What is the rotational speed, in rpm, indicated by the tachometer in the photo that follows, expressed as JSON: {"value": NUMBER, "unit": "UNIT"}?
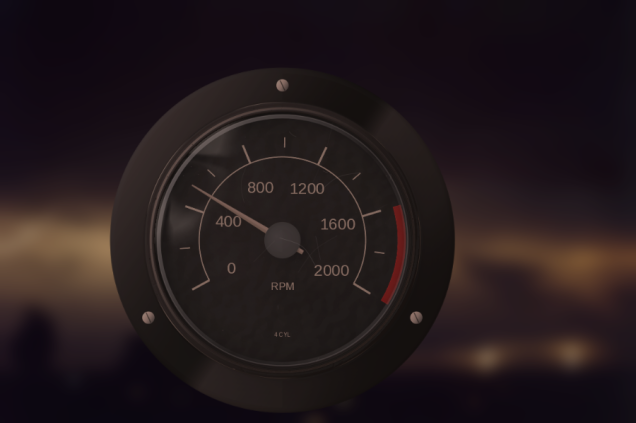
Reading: {"value": 500, "unit": "rpm"}
